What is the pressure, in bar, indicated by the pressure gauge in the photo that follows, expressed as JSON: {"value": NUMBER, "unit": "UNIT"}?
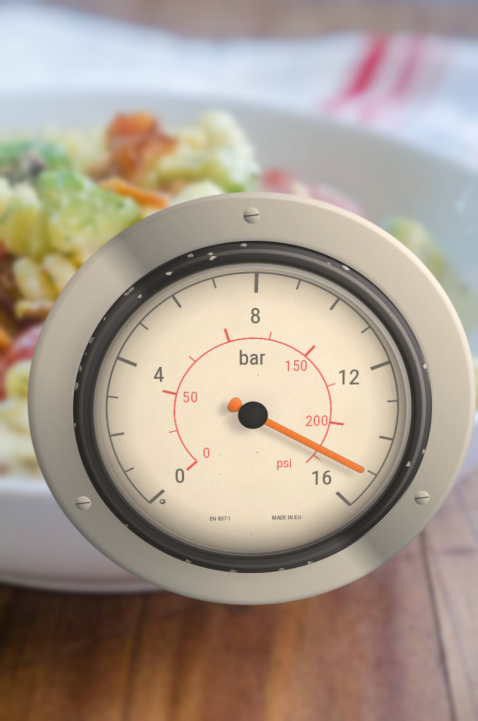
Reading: {"value": 15, "unit": "bar"}
